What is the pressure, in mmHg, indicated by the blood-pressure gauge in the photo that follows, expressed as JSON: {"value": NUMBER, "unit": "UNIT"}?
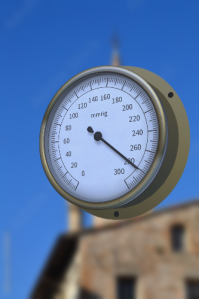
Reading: {"value": 280, "unit": "mmHg"}
